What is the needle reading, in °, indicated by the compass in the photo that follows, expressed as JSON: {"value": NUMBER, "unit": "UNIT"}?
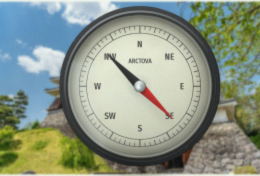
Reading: {"value": 135, "unit": "°"}
